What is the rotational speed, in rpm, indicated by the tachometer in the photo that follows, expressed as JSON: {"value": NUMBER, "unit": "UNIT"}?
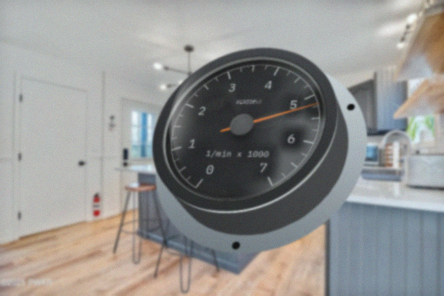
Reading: {"value": 5250, "unit": "rpm"}
